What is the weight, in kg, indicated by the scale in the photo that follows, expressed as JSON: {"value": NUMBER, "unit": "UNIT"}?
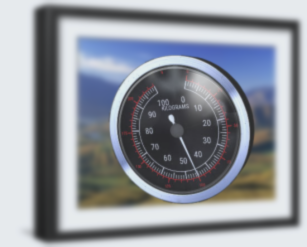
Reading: {"value": 45, "unit": "kg"}
